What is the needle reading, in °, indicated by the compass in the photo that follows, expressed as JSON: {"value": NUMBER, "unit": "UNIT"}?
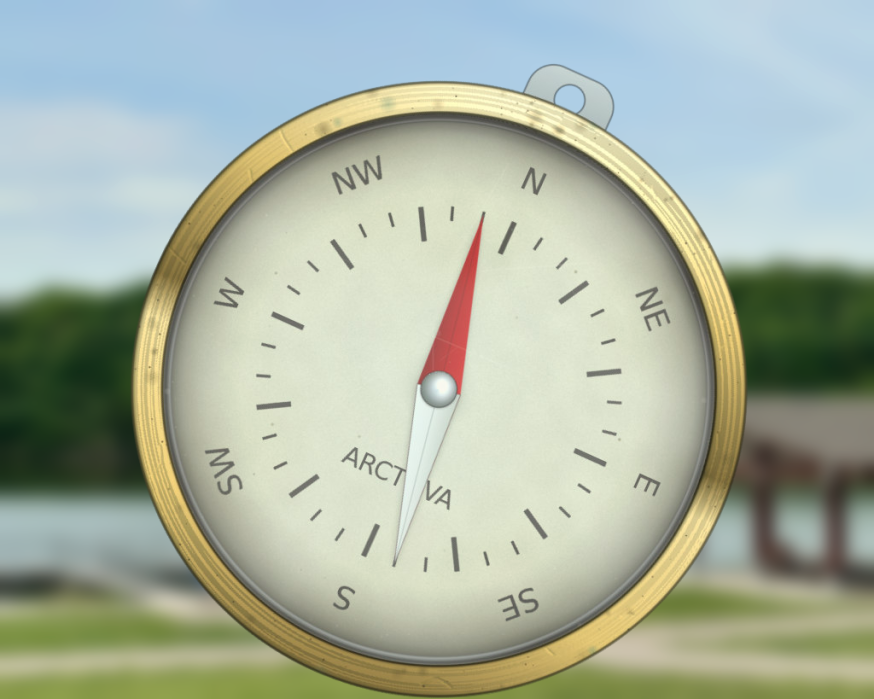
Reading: {"value": 350, "unit": "°"}
